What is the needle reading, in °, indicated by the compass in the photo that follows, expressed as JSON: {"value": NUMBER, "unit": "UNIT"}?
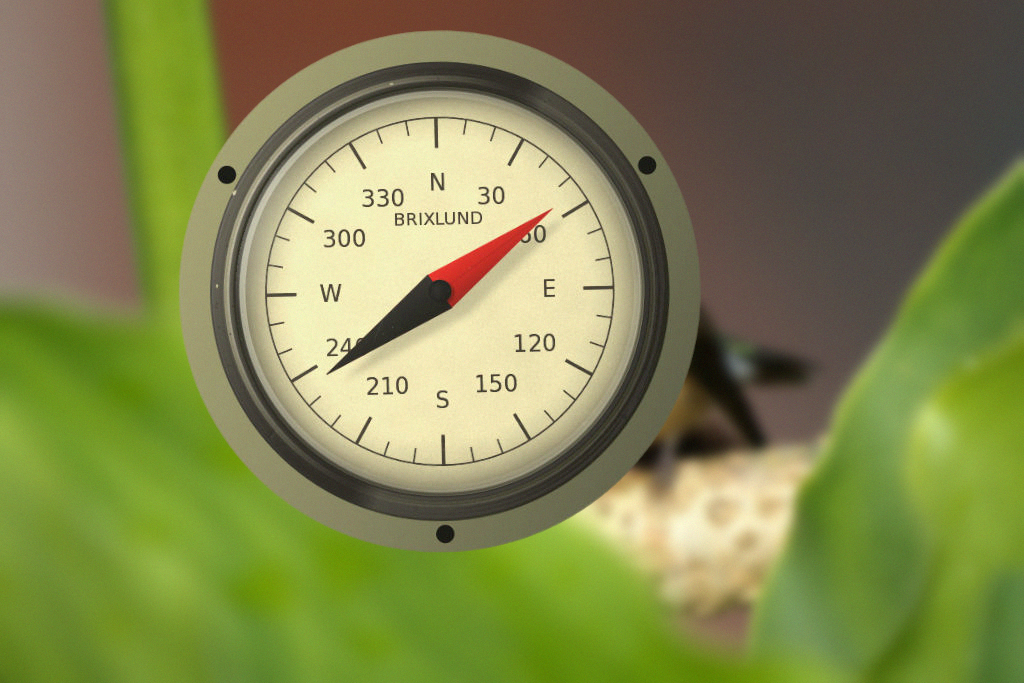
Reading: {"value": 55, "unit": "°"}
